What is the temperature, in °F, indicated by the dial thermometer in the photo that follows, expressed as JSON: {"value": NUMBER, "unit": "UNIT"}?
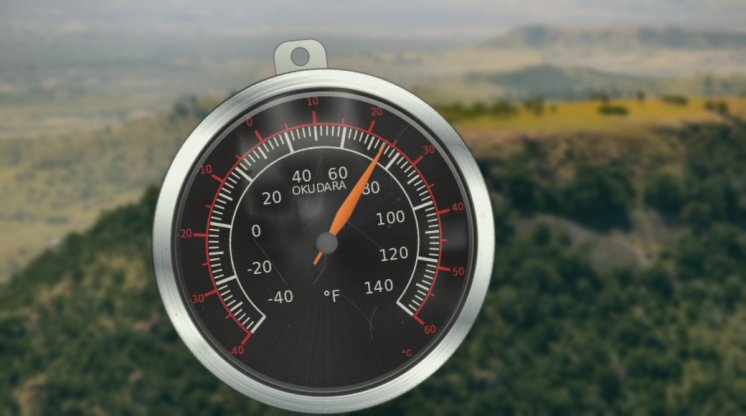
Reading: {"value": 74, "unit": "°F"}
